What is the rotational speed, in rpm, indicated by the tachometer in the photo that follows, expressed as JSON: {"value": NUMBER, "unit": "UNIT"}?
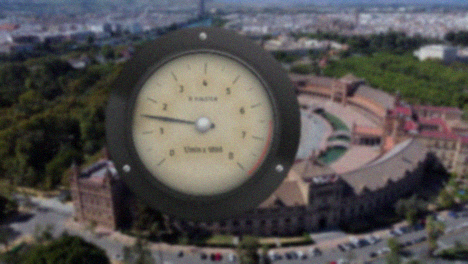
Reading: {"value": 1500, "unit": "rpm"}
